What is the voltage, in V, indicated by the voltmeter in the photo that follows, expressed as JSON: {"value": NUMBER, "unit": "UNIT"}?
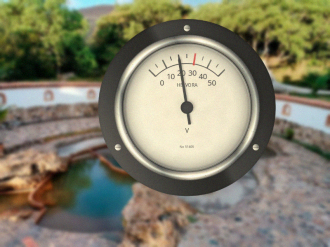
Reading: {"value": 20, "unit": "V"}
